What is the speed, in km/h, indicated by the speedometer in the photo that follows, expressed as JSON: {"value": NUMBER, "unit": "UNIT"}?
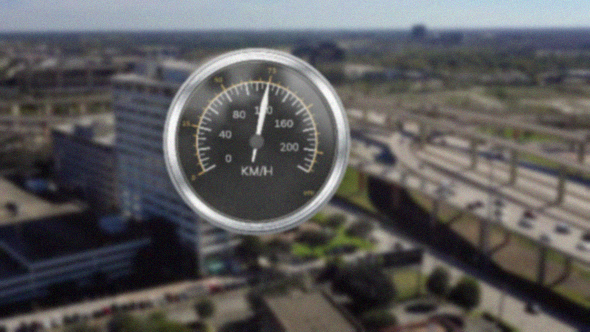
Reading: {"value": 120, "unit": "km/h"}
